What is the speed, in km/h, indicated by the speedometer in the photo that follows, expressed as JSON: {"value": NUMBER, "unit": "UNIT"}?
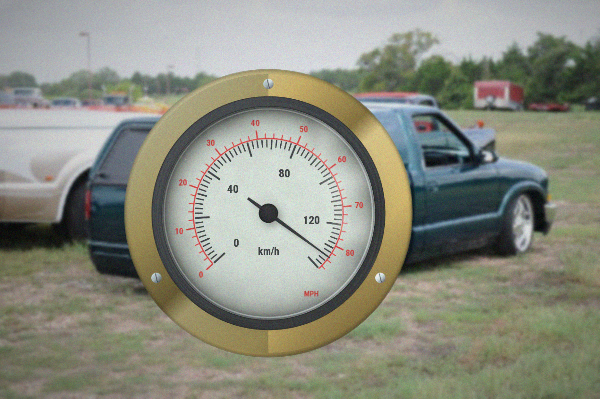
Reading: {"value": 134, "unit": "km/h"}
